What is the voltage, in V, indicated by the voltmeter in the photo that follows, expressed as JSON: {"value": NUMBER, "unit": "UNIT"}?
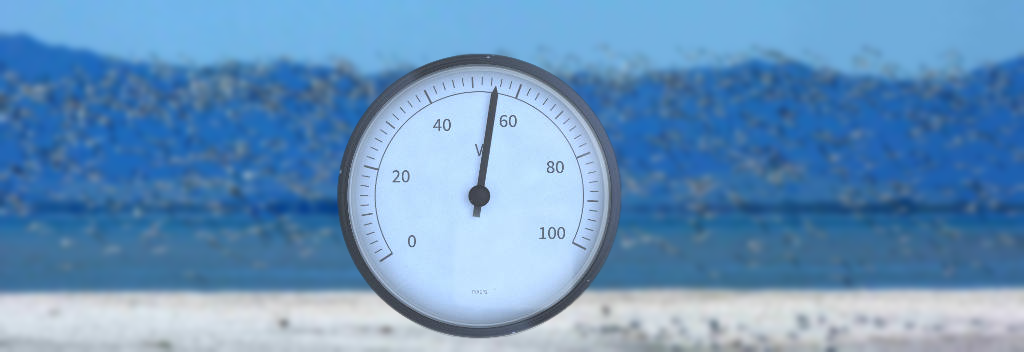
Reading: {"value": 55, "unit": "V"}
